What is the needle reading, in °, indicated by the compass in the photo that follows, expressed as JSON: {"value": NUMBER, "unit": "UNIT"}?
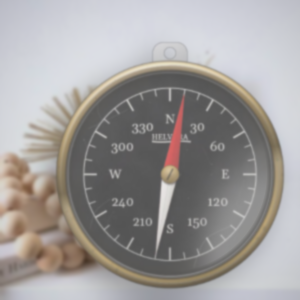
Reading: {"value": 10, "unit": "°"}
